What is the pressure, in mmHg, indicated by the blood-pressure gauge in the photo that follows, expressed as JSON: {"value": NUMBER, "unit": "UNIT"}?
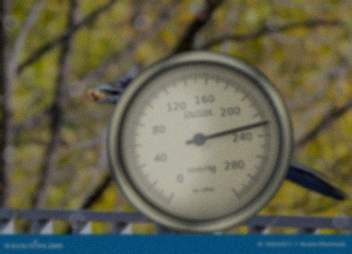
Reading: {"value": 230, "unit": "mmHg"}
